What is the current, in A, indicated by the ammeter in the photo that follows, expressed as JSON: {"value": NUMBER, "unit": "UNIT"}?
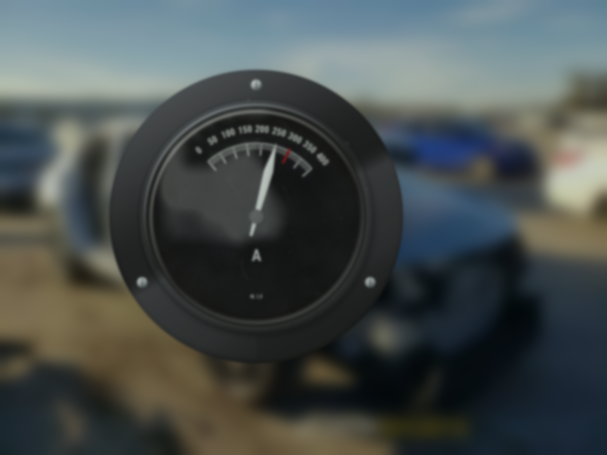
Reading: {"value": 250, "unit": "A"}
